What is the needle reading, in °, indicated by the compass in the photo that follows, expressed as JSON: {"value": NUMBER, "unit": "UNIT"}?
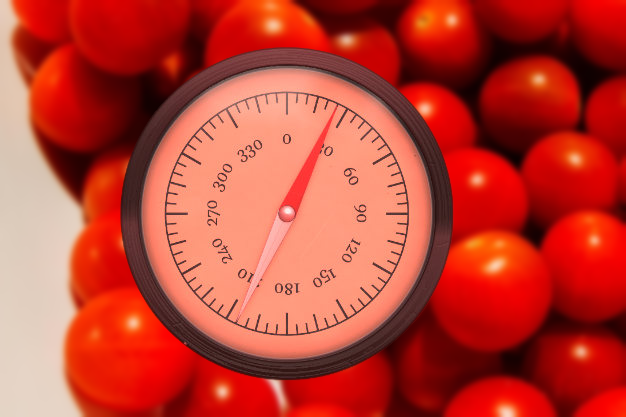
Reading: {"value": 25, "unit": "°"}
